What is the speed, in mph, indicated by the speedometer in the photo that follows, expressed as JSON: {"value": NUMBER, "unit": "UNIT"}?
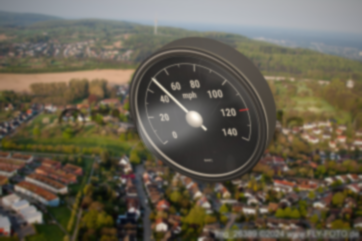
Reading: {"value": 50, "unit": "mph"}
